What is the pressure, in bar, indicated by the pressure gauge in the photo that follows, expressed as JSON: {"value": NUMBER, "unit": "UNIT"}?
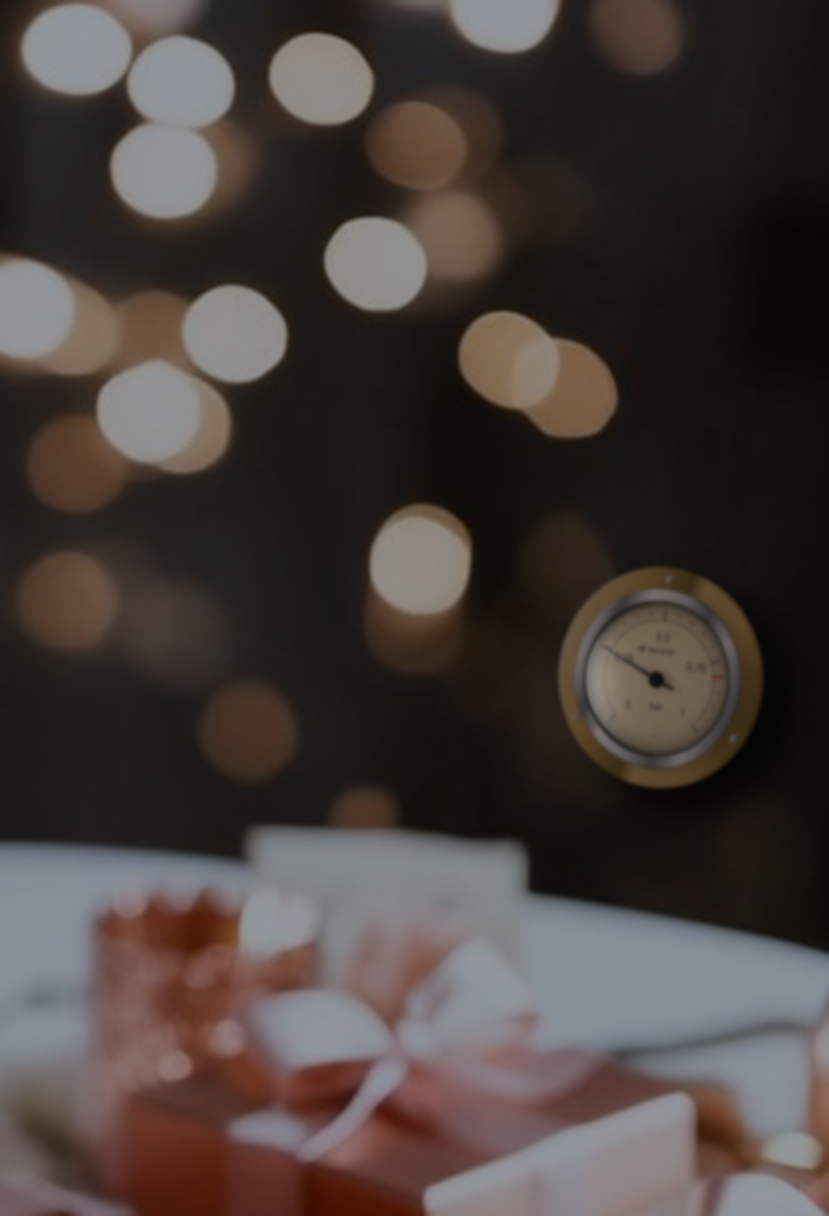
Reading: {"value": 0.25, "unit": "bar"}
